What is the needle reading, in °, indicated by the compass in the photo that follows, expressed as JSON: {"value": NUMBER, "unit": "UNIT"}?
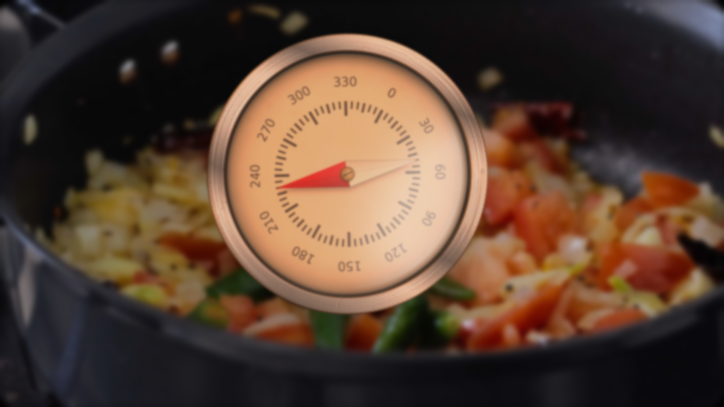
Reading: {"value": 230, "unit": "°"}
